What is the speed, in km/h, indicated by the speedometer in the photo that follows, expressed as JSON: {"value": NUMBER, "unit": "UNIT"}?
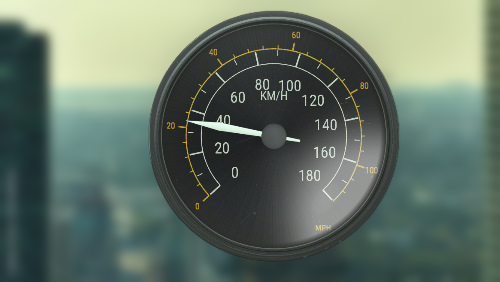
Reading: {"value": 35, "unit": "km/h"}
